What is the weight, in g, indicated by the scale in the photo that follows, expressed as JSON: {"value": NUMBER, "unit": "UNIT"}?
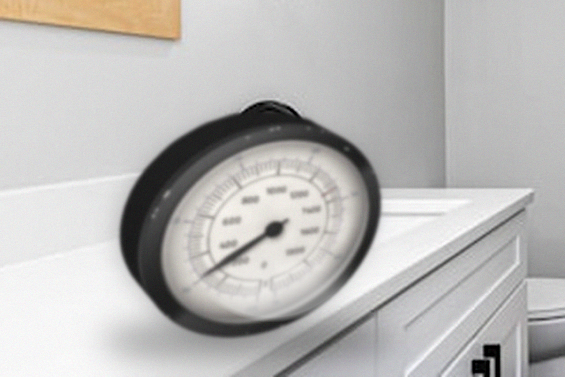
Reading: {"value": 300, "unit": "g"}
